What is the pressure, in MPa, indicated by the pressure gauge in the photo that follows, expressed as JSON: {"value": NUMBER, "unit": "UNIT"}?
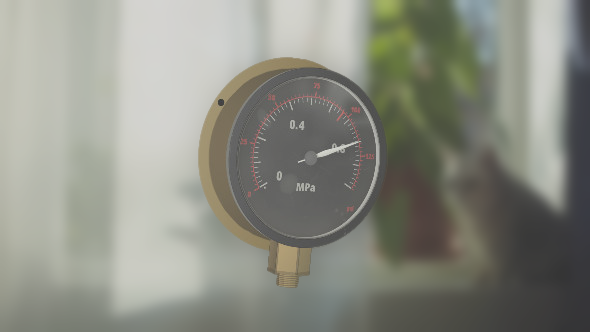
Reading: {"value": 0.8, "unit": "MPa"}
